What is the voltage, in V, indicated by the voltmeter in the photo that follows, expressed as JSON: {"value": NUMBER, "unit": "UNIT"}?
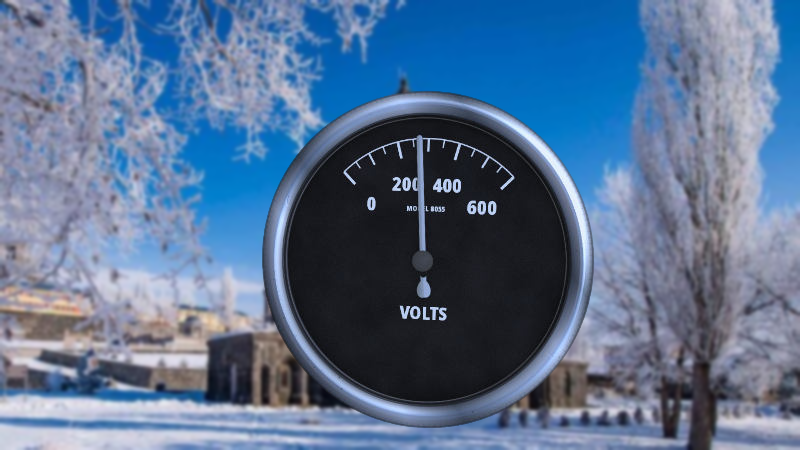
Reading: {"value": 275, "unit": "V"}
